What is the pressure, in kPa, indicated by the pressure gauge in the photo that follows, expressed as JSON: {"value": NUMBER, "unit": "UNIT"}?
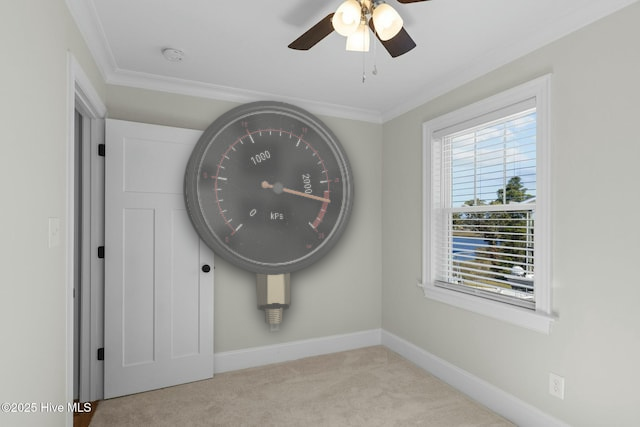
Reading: {"value": 2200, "unit": "kPa"}
